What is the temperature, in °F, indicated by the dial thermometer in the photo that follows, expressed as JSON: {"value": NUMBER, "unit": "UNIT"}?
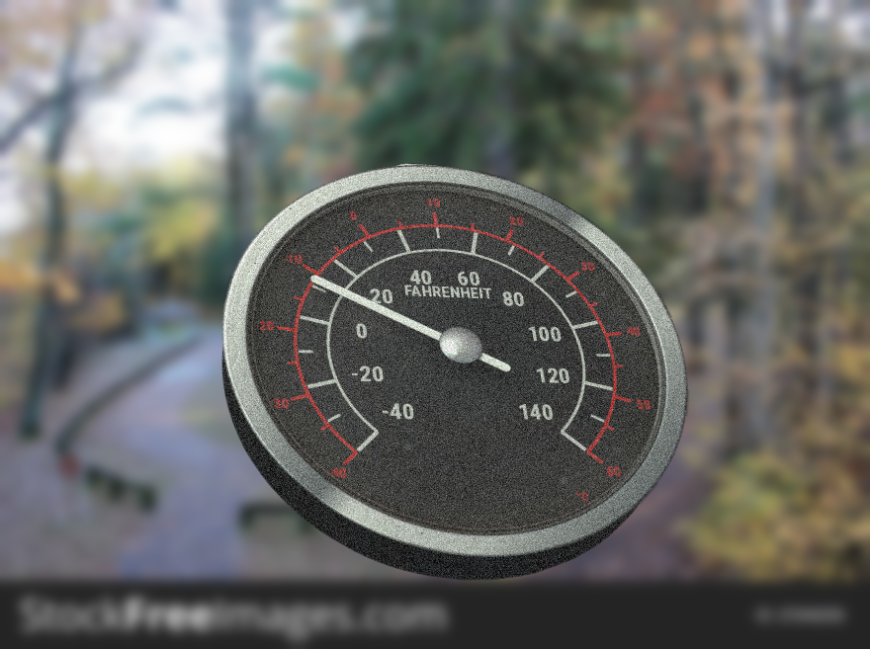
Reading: {"value": 10, "unit": "°F"}
